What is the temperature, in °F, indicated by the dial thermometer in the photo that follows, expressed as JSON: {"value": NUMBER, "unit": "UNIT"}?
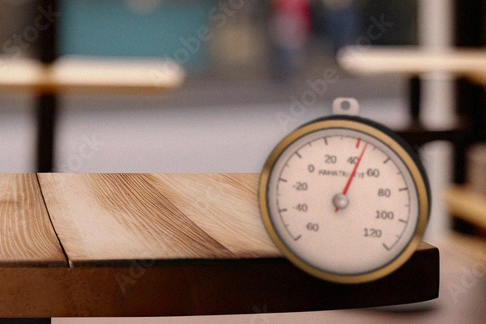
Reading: {"value": 45, "unit": "°F"}
